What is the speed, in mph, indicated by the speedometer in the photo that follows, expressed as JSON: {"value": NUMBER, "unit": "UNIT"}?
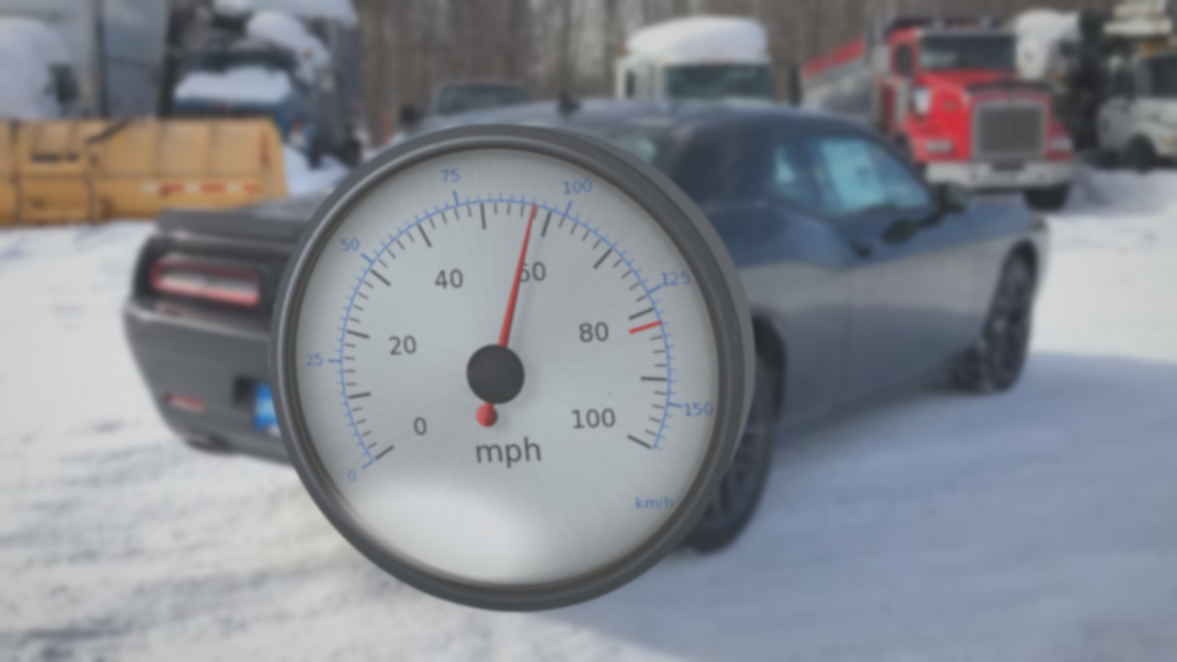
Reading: {"value": 58, "unit": "mph"}
